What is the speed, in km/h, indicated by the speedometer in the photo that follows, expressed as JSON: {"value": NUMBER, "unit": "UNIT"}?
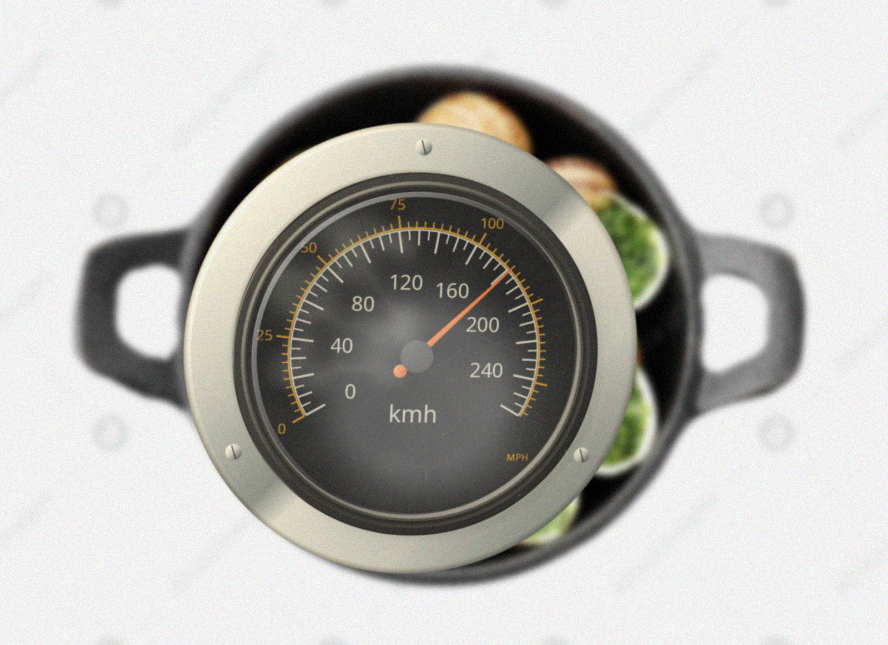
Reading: {"value": 180, "unit": "km/h"}
